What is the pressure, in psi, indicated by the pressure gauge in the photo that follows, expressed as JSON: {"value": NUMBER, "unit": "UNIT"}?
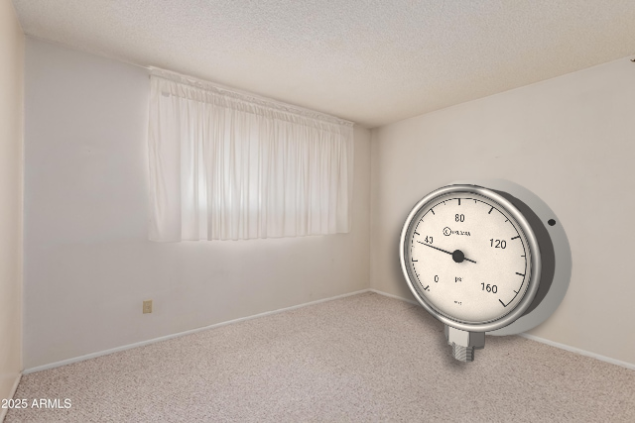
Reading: {"value": 35, "unit": "psi"}
